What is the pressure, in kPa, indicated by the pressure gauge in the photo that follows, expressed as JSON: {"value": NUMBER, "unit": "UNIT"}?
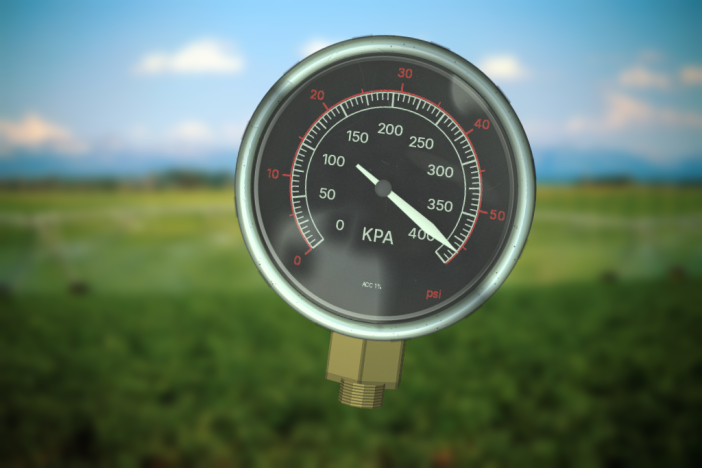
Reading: {"value": 385, "unit": "kPa"}
